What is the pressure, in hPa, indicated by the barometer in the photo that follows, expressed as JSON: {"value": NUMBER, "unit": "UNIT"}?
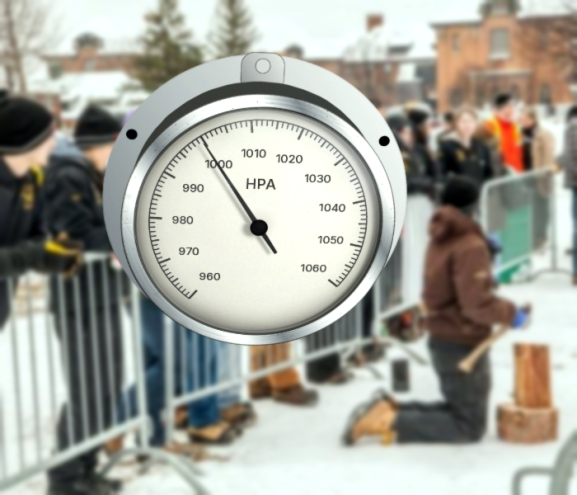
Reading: {"value": 1000, "unit": "hPa"}
